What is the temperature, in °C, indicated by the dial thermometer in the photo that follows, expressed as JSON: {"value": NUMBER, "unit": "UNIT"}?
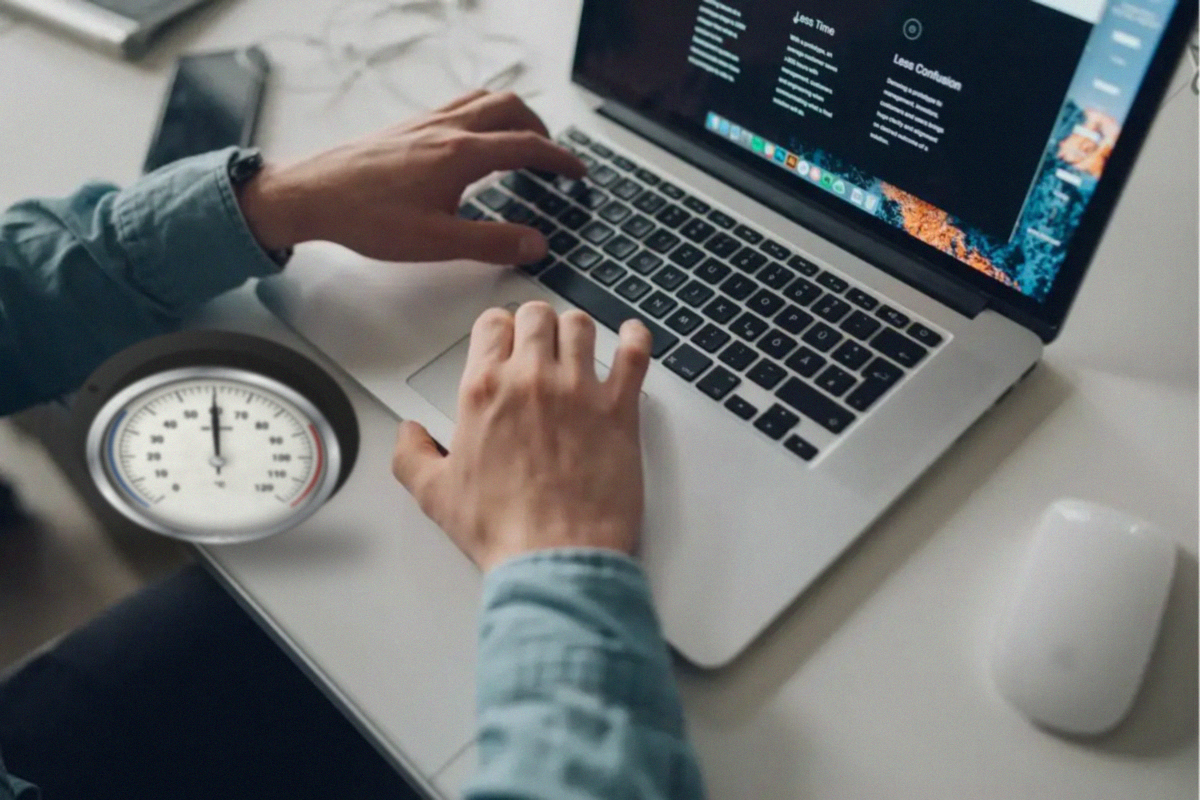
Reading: {"value": 60, "unit": "°C"}
